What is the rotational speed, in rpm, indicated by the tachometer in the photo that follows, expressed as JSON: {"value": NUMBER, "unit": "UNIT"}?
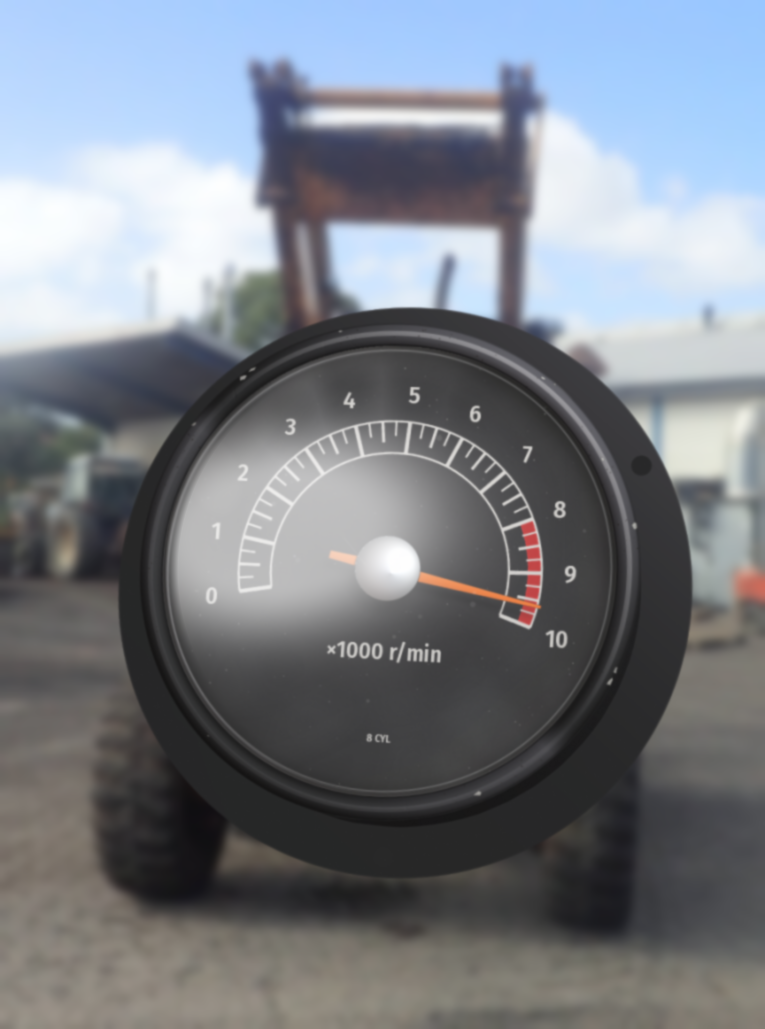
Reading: {"value": 9625, "unit": "rpm"}
